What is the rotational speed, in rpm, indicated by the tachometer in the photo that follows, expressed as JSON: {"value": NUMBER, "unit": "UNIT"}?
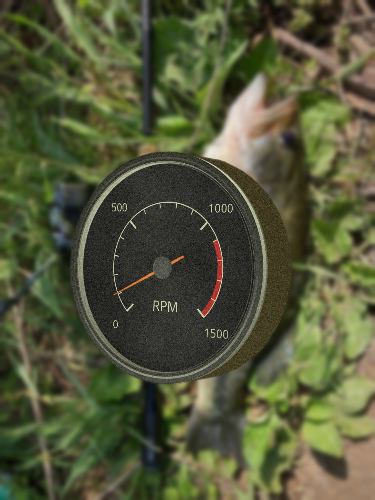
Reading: {"value": 100, "unit": "rpm"}
